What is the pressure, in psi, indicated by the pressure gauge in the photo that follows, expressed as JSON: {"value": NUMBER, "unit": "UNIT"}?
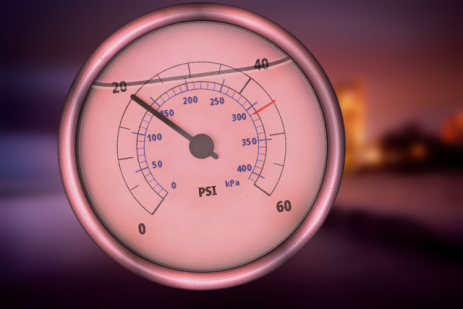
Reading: {"value": 20, "unit": "psi"}
